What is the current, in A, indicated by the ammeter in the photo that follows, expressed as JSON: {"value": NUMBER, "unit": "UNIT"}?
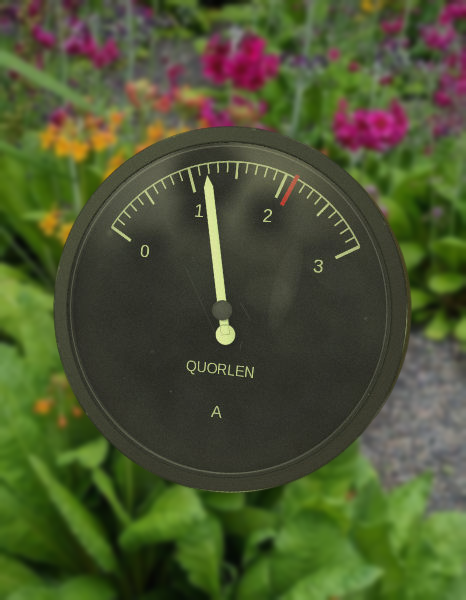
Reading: {"value": 1.2, "unit": "A"}
